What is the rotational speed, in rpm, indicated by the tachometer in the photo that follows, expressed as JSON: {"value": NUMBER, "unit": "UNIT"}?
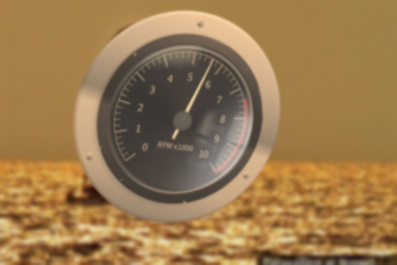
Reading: {"value": 5600, "unit": "rpm"}
